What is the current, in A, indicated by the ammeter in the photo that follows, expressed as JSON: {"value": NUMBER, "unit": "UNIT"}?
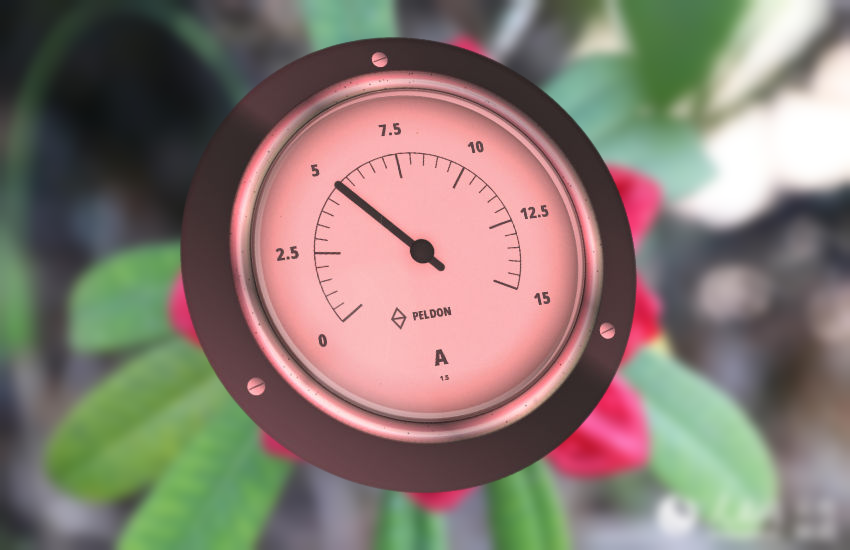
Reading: {"value": 5, "unit": "A"}
